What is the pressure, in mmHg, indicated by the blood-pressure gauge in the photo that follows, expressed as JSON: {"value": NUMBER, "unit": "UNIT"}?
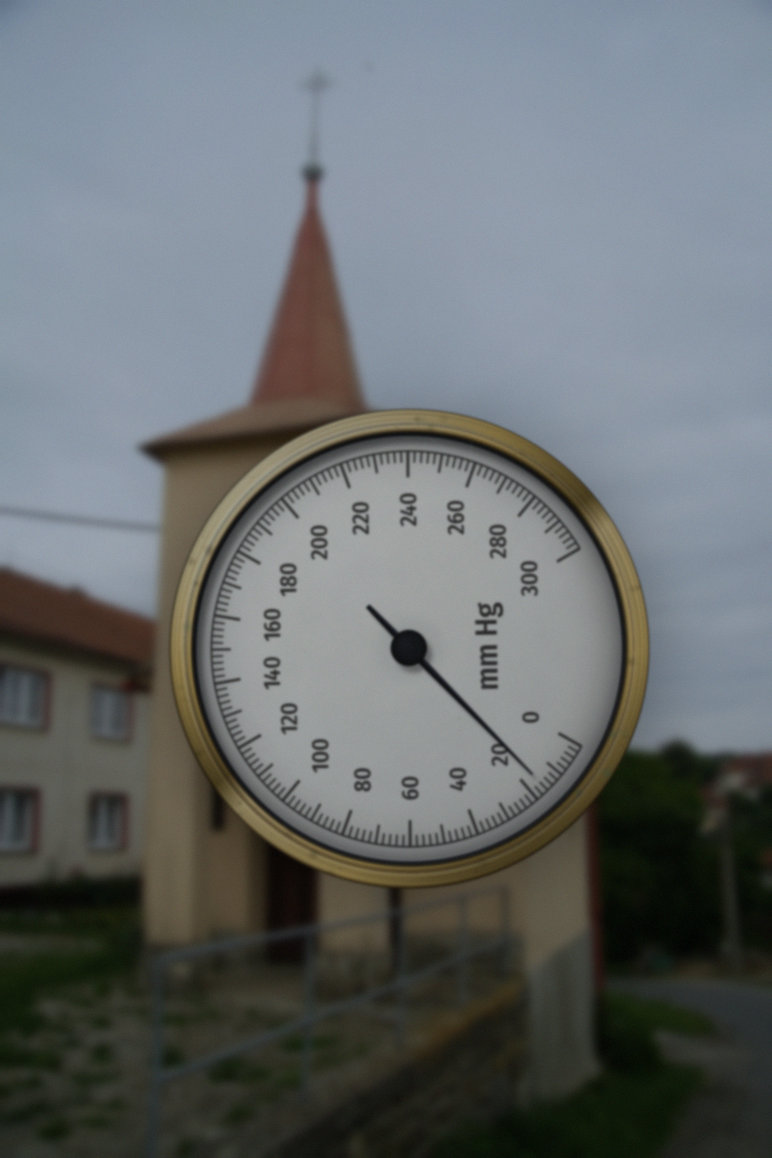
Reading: {"value": 16, "unit": "mmHg"}
